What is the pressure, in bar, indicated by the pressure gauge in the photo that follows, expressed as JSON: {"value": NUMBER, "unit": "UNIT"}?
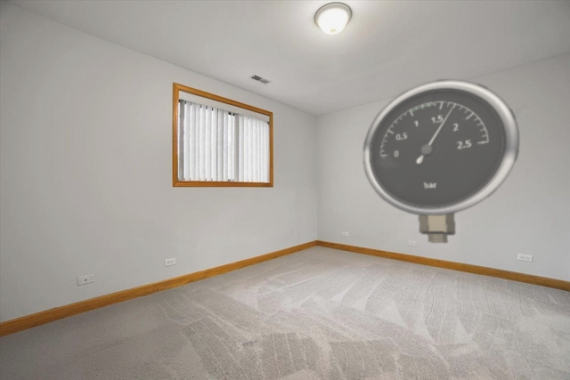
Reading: {"value": 1.7, "unit": "bar"}
